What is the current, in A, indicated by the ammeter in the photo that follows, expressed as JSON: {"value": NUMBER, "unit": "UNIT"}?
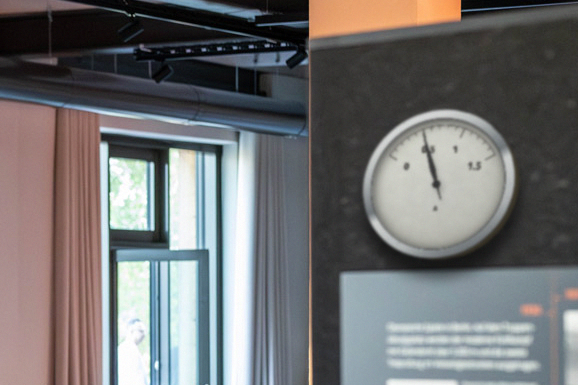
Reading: {"value": 0.5, "unit": "A"}
